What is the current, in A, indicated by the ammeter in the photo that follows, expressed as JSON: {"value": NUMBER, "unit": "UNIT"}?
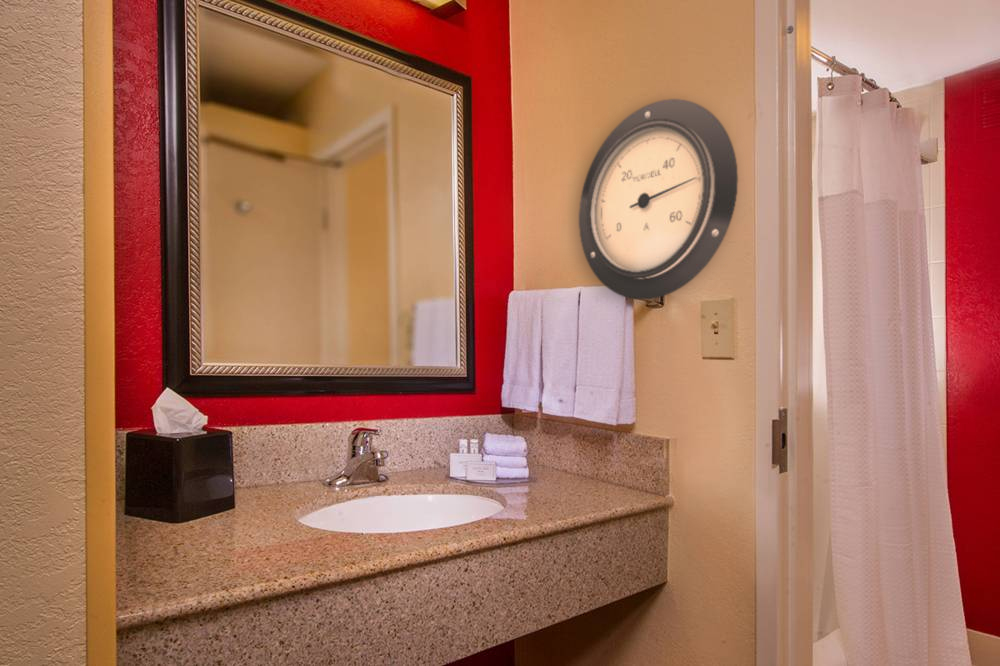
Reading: {"value": 50, "unit": "A"}
